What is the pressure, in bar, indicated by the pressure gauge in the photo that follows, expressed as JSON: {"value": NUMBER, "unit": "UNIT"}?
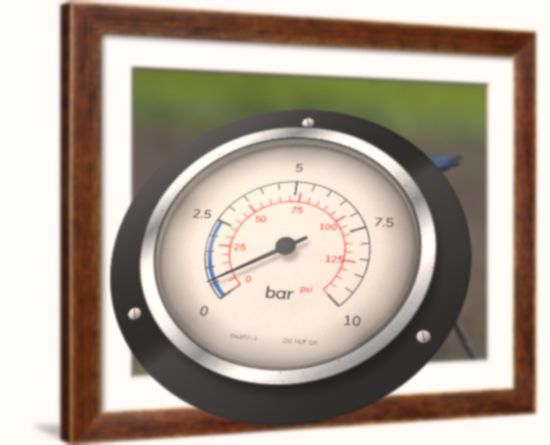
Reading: {"value": 0.5, "unit": "bar"}
